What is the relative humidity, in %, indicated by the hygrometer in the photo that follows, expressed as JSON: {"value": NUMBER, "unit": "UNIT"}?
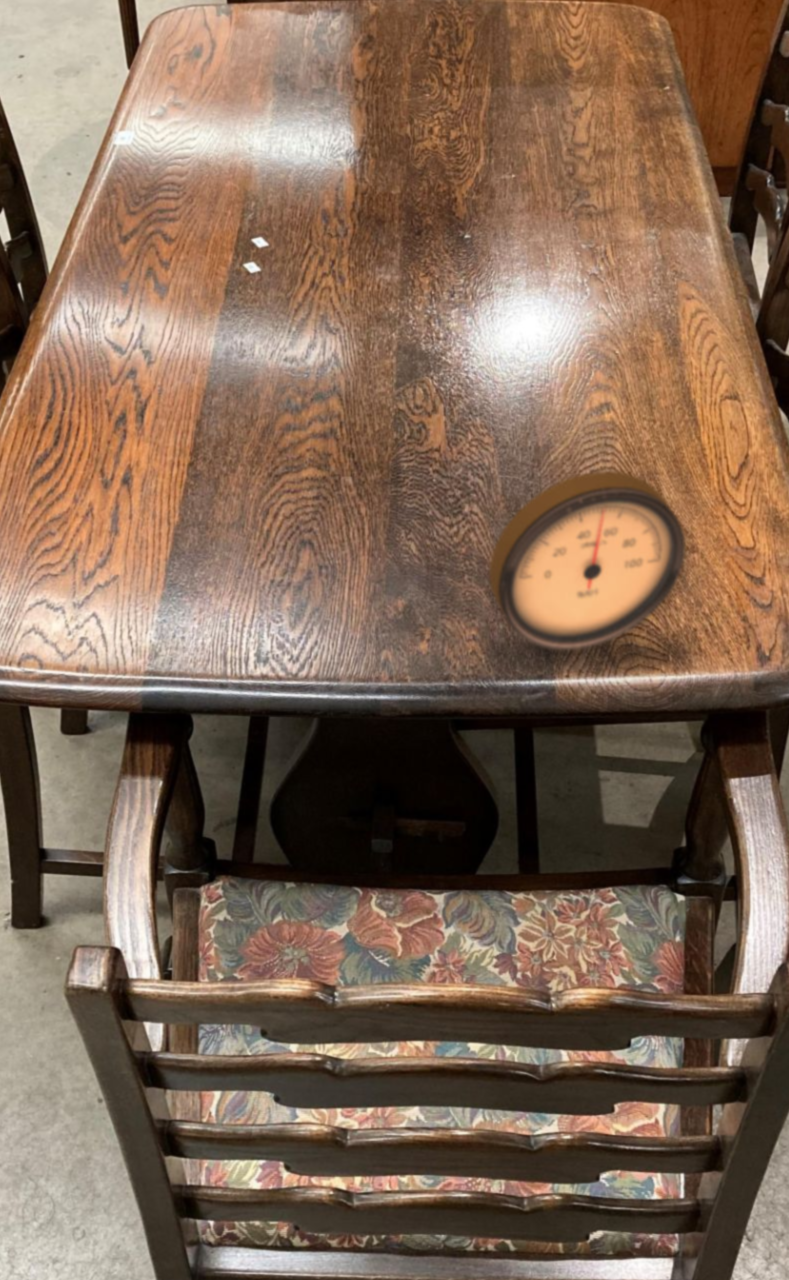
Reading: {"value": 50, "unit": "%"}
